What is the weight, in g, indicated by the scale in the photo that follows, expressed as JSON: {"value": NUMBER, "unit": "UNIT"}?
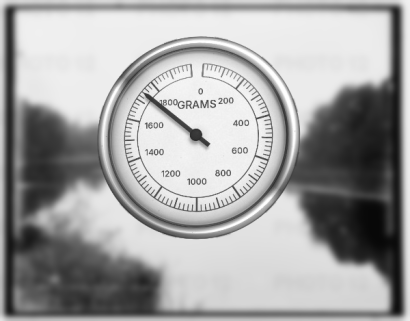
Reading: {"value": 1740, "unit": "g"}
